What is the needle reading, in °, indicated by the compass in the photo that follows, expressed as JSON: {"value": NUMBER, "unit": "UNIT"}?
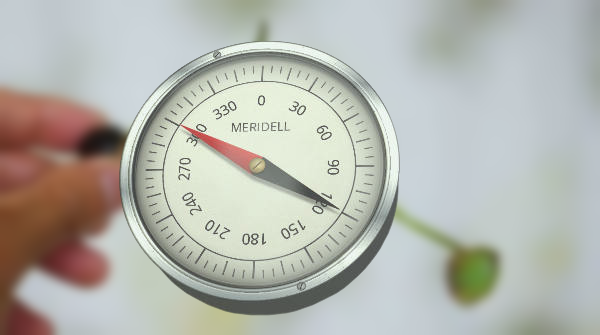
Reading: {"value": 300, "unit": "°"}
